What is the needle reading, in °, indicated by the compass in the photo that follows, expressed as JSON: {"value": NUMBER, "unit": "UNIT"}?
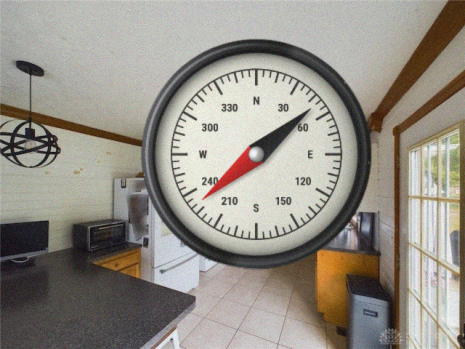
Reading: {"value": 230, "unit": "°"}
